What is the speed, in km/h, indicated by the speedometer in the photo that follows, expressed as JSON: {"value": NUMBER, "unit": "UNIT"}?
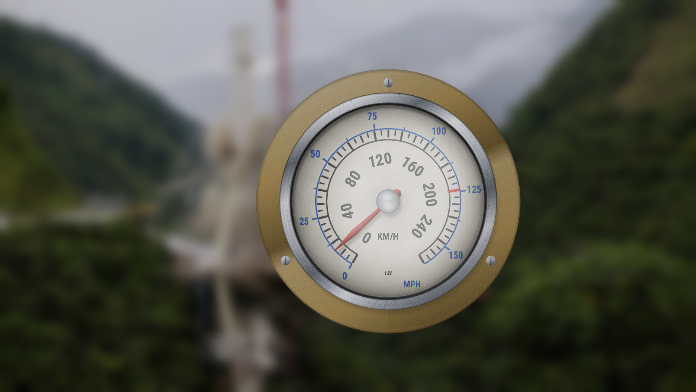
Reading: {"value": 15, "unit": "km/h"}
